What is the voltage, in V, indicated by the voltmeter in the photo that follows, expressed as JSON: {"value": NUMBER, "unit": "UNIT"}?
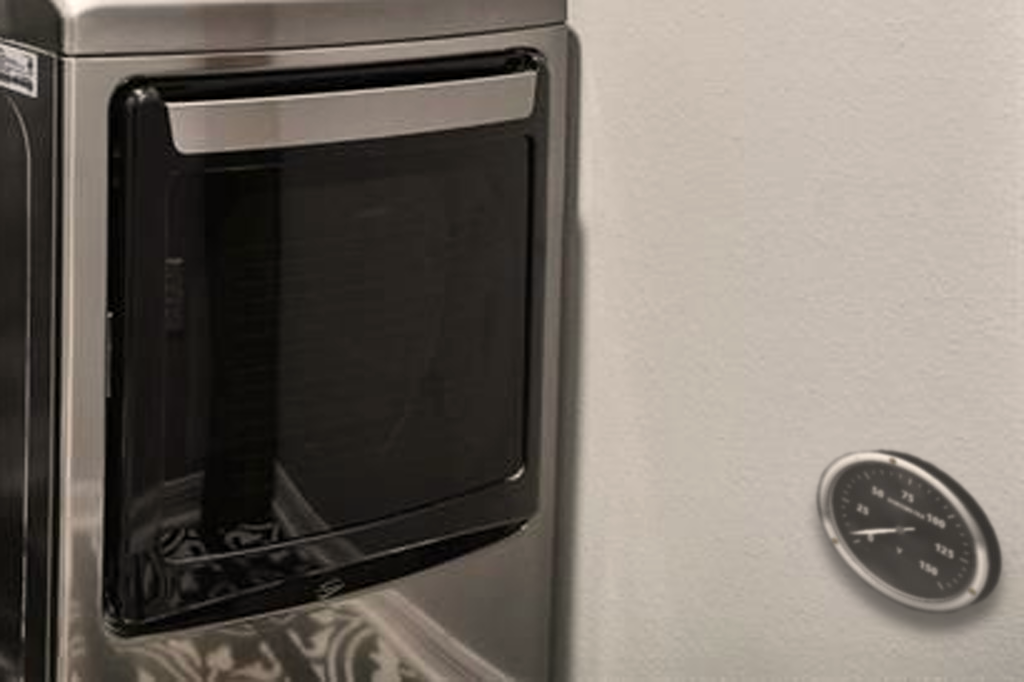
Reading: {"value": 5, "unit": "V"}
